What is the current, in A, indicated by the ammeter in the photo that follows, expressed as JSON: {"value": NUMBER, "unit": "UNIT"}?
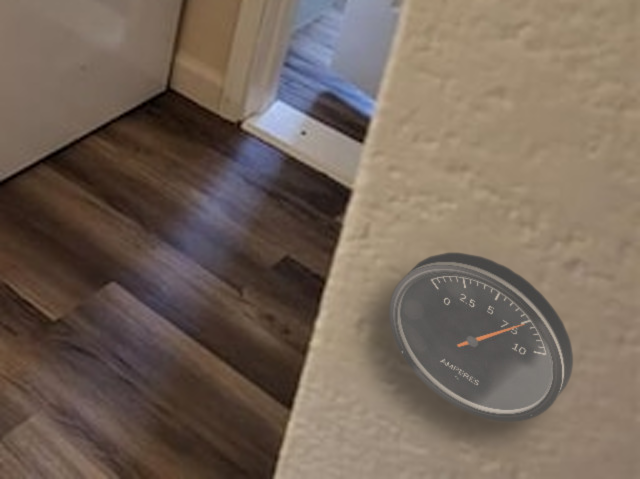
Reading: {"value": 7.5, "unit": "A"}
